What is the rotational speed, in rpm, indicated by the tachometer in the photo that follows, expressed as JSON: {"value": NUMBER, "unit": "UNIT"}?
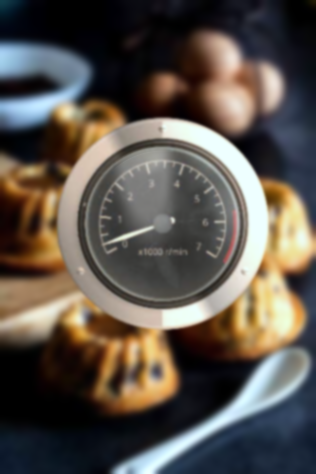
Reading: {"value": 250, "unit": "rpm"}
